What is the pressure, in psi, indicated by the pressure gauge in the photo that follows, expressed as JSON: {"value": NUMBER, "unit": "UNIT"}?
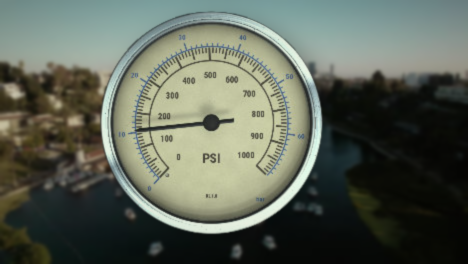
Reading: {"value": 150, "unit": "psi"}
